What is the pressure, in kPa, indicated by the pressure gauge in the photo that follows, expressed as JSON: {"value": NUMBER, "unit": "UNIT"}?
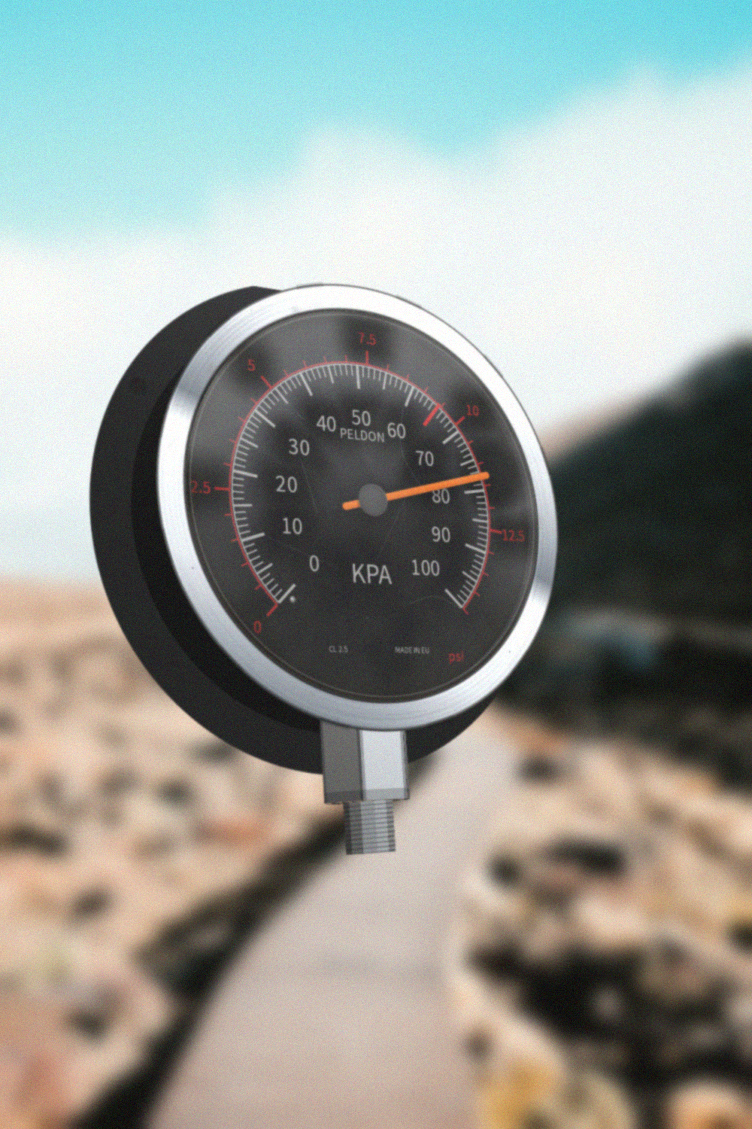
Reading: {"value": 78, "unit": "kPa"}
